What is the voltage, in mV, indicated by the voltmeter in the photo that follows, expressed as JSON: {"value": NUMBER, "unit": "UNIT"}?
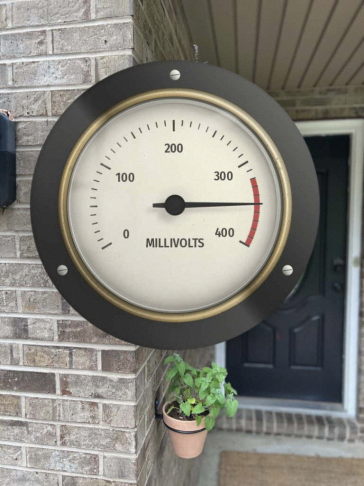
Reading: {"value": 350, "unit": "mV"}
